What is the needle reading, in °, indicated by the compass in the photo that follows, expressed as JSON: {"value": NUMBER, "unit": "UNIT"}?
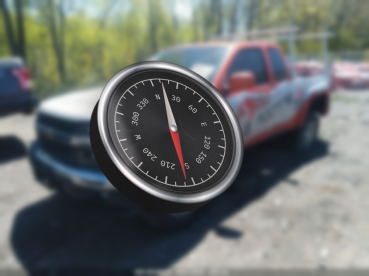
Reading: {"value": 190, "unit": "°"}
